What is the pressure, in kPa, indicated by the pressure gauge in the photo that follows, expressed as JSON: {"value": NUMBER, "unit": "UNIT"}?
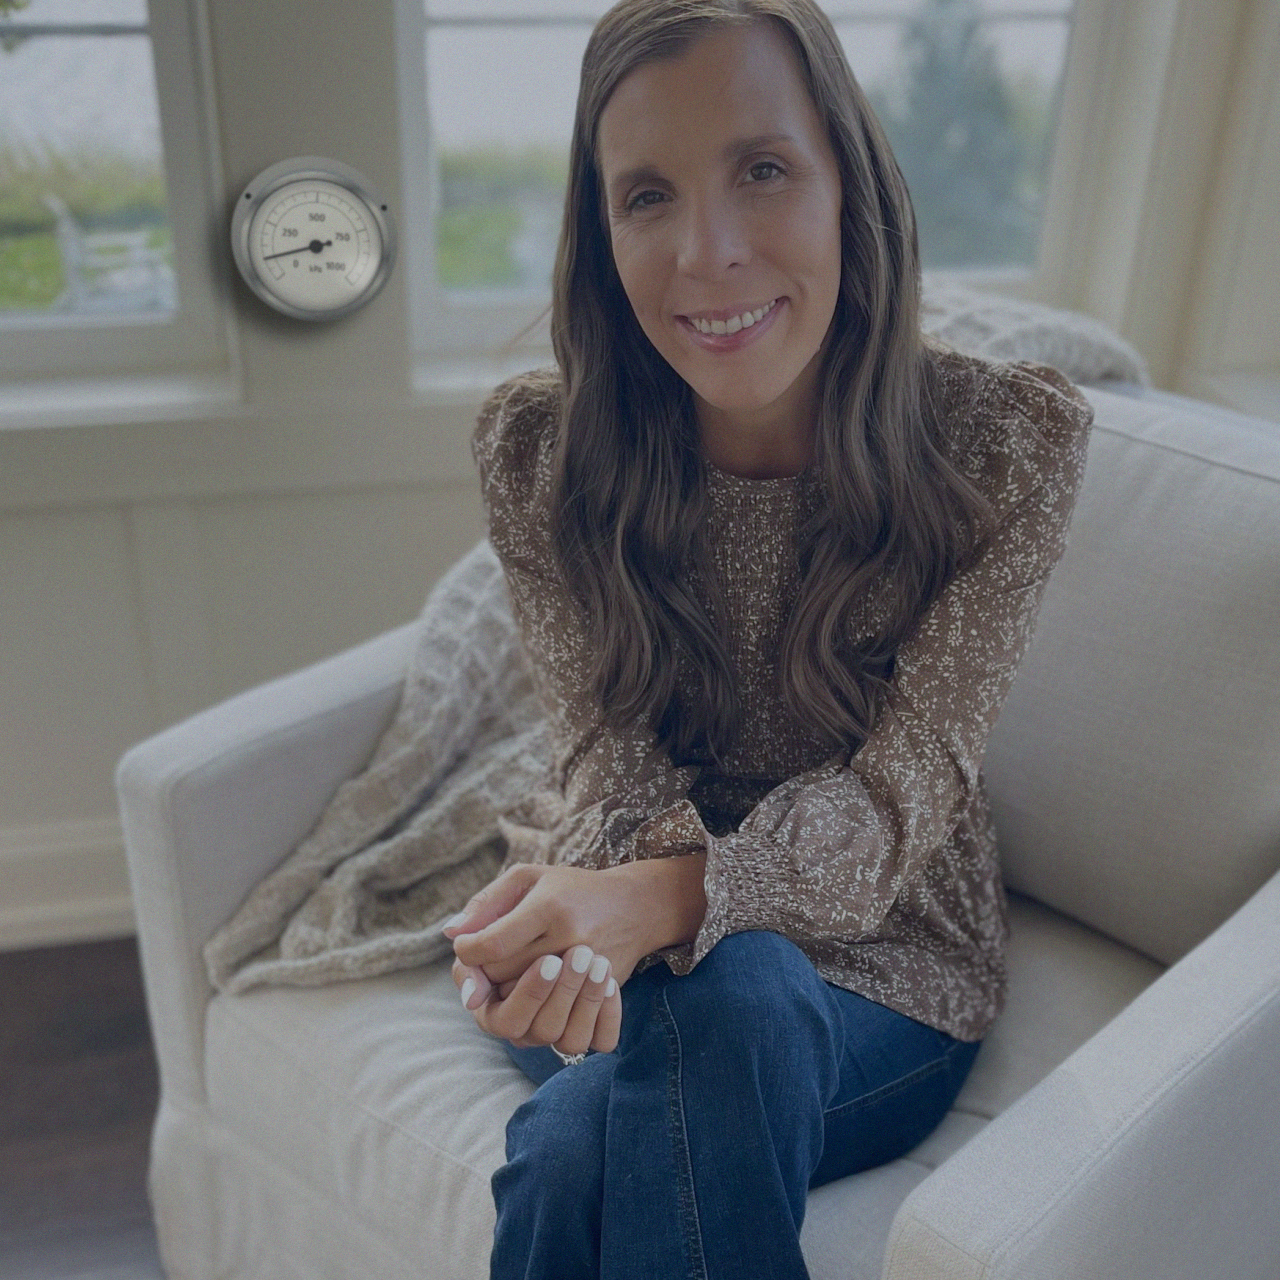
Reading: {"value": 100, "unit": "kPa"}
